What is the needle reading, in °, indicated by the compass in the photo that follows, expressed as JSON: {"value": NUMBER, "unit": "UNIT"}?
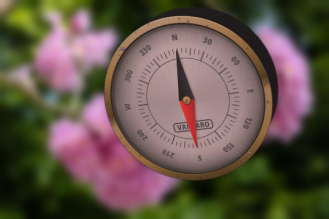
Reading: {"value": 180, "unit": "°"}
